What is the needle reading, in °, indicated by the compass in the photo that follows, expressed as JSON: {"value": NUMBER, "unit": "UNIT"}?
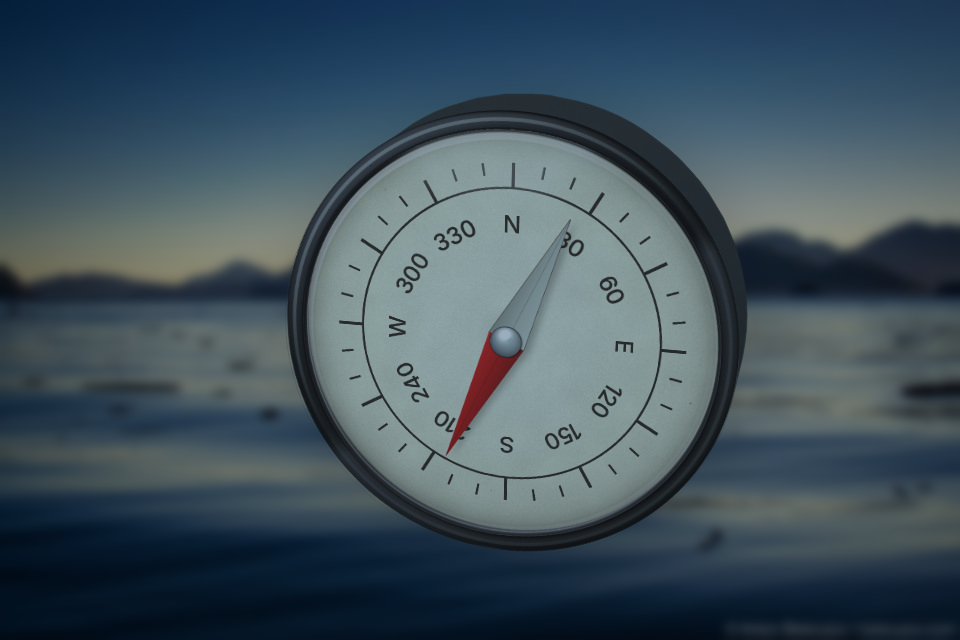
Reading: {"value": 205, "unit": "°"}
